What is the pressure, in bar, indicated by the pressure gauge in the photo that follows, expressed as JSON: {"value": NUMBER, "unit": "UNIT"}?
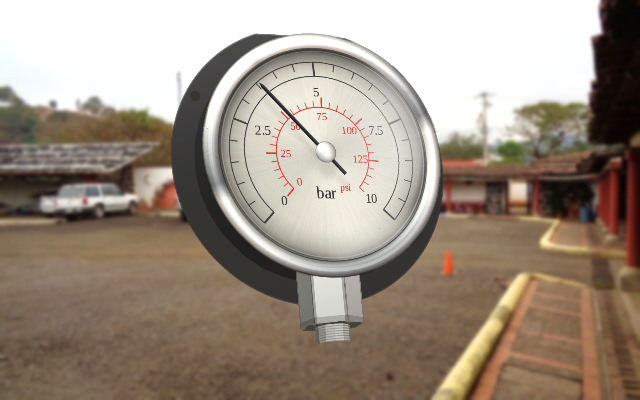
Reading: {"value": 3.5, "unit": "bar"}
